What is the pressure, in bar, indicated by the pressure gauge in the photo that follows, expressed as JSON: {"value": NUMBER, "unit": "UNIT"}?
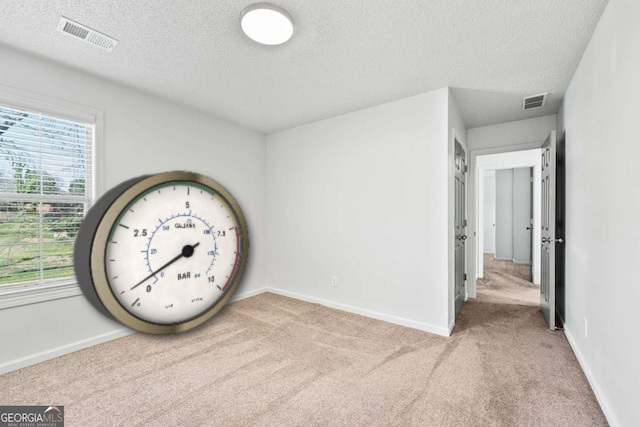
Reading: {"value": 0.5, "unit": "bar"}
